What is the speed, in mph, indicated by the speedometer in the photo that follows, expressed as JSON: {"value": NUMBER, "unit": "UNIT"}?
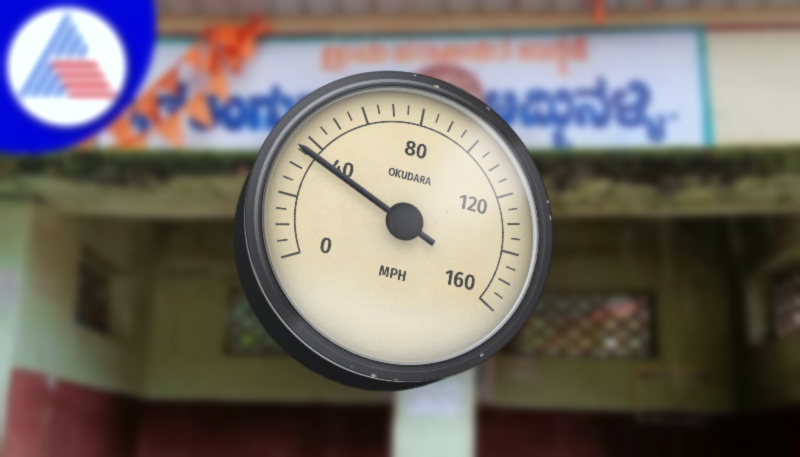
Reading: {"value": 35, "unit": "mph"}
